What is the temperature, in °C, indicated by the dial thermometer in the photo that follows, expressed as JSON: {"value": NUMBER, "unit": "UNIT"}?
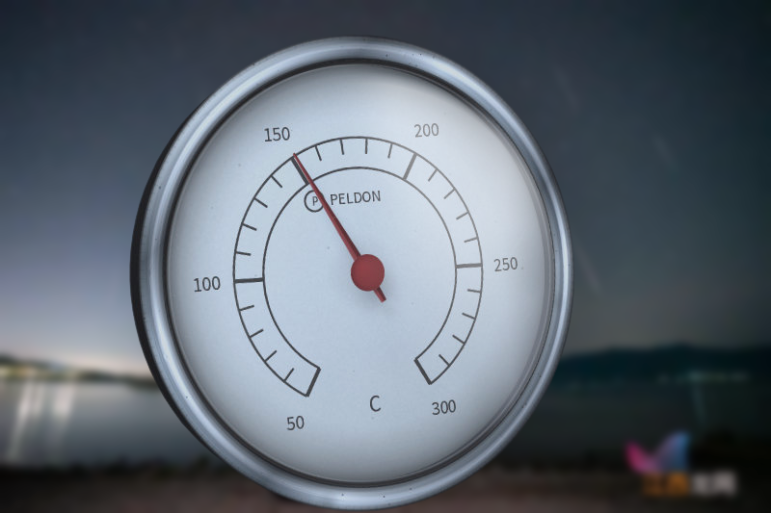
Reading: {"value": 150, "unit": "°C"}
